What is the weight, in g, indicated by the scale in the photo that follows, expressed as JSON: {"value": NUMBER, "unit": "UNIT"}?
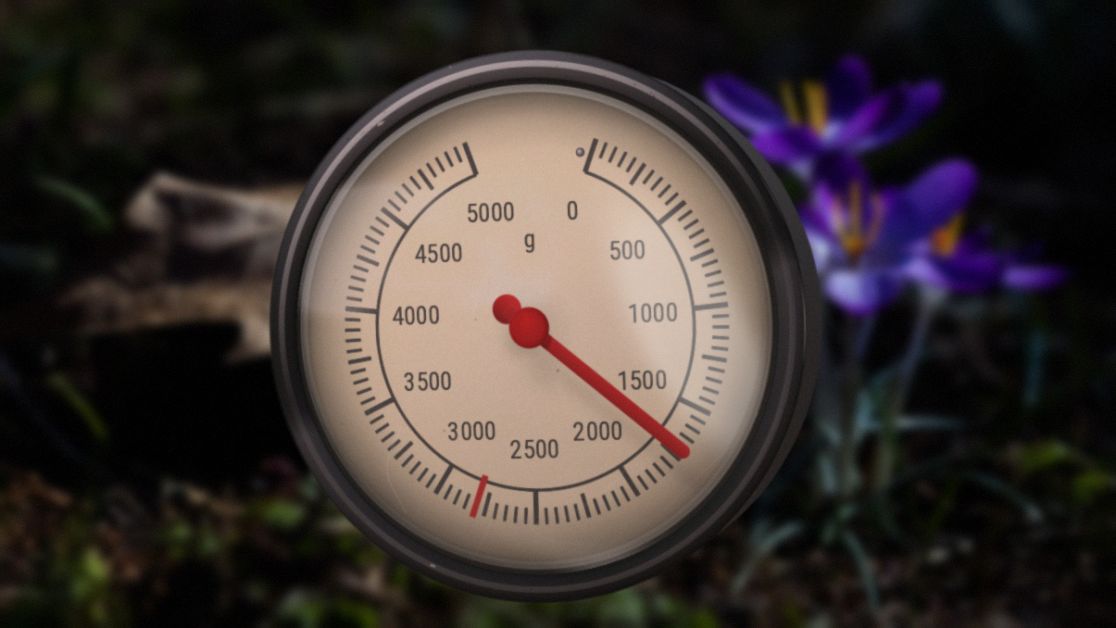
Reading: {"value": 1700, "unit": "g"}
